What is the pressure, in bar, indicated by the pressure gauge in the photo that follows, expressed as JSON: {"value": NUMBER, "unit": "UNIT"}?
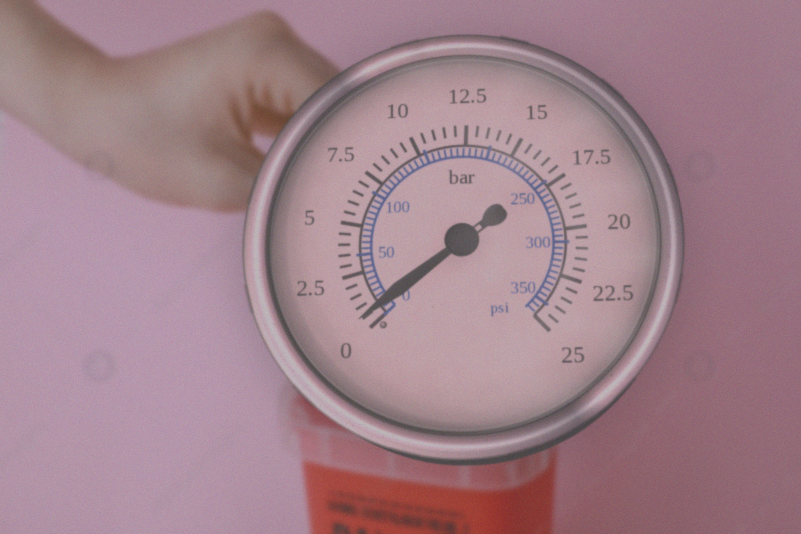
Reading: {"value": 0.5, "unit": "bar"}
